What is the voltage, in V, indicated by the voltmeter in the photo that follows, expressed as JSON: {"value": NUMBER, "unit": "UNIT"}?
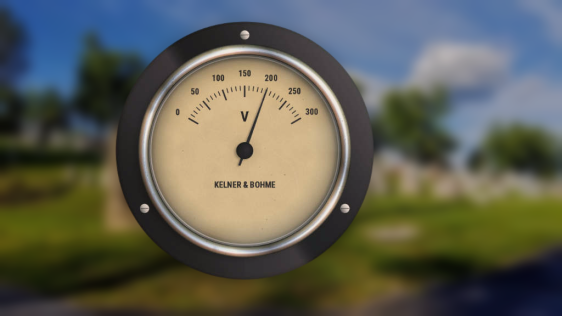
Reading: {"value": 200, "unit": "V"}
